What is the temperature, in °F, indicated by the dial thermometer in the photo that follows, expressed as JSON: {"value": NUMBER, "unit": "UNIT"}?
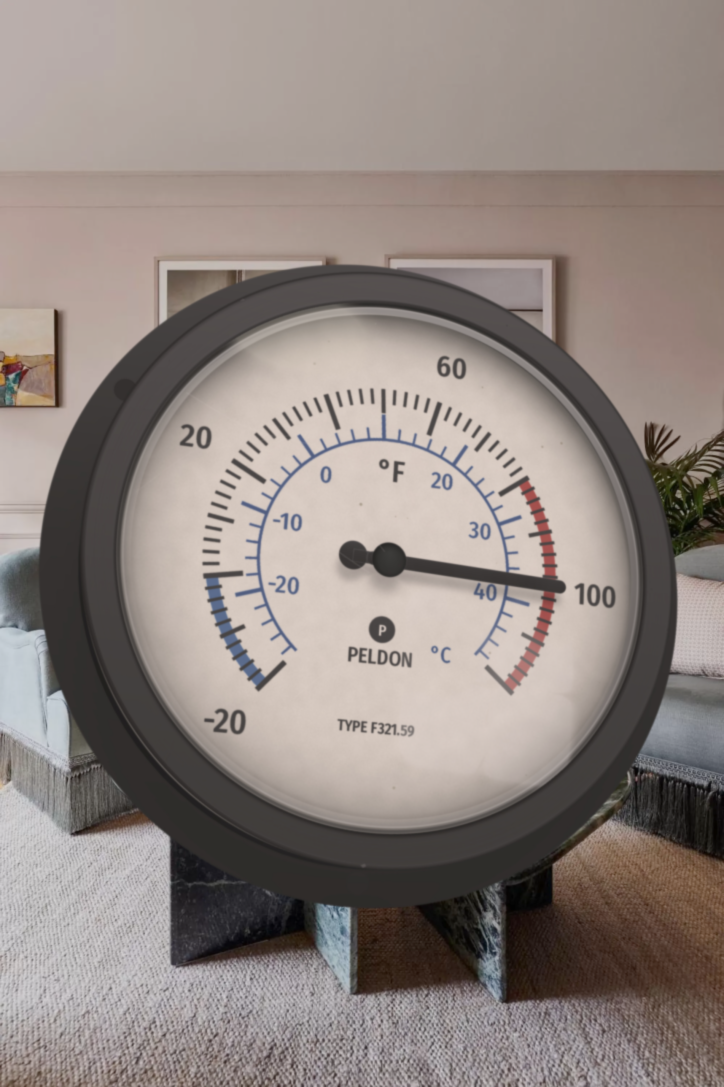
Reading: {"value": 100, "unit": "°F"}
